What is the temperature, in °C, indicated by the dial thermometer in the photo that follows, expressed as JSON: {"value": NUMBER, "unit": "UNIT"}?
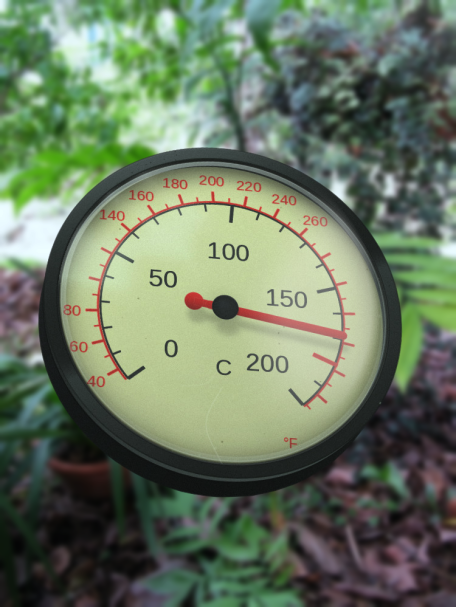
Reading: {"value": 170, "unit": "°C"}
